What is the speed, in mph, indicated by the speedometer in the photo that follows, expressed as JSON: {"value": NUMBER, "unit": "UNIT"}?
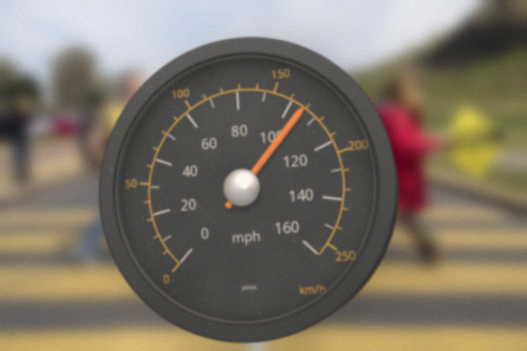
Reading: {"value": 105, "unit": "mph"}
